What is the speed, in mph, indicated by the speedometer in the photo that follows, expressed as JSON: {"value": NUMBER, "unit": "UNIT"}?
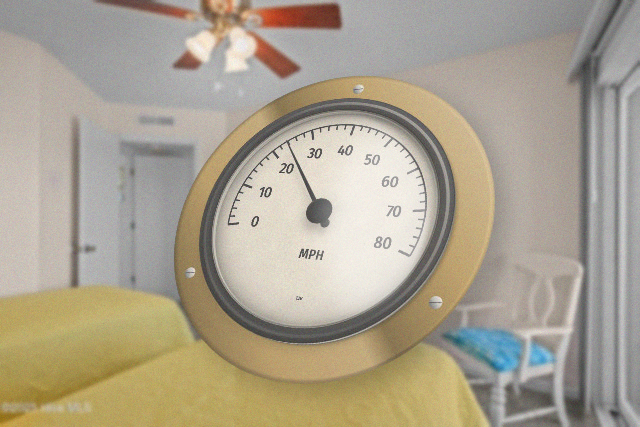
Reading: {"value": 24, "unit": "mph"}
